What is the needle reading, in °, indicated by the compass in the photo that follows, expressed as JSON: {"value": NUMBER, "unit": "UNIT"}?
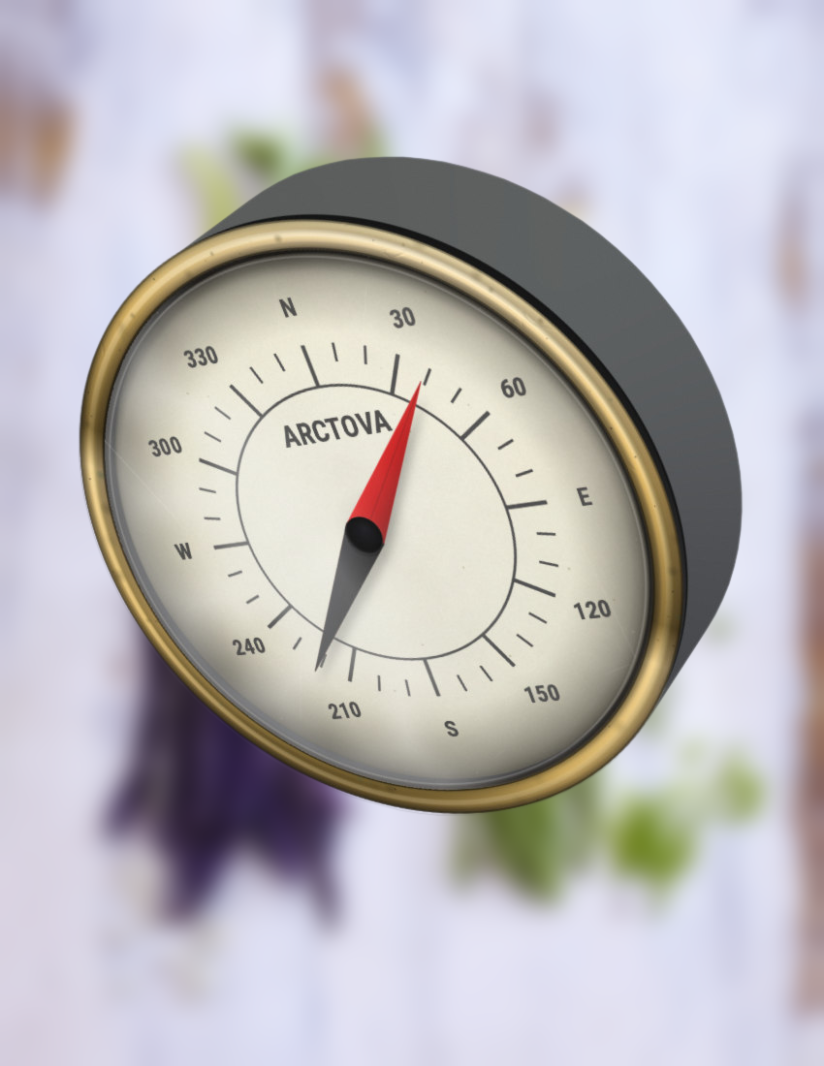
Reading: {"value": 40, "unit": "°"}
